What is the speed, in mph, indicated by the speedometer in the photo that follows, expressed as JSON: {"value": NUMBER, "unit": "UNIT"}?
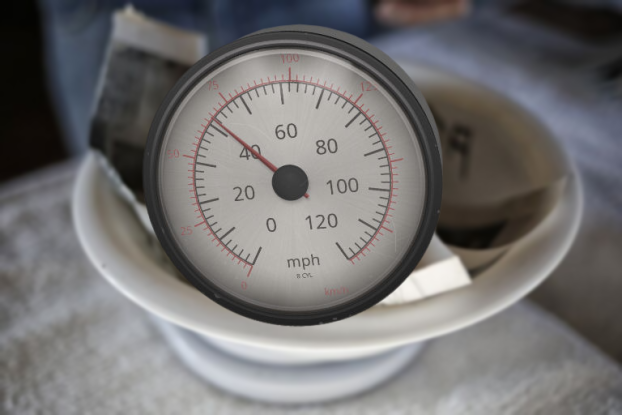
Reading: {"value": 42, "unit": "mph"}
